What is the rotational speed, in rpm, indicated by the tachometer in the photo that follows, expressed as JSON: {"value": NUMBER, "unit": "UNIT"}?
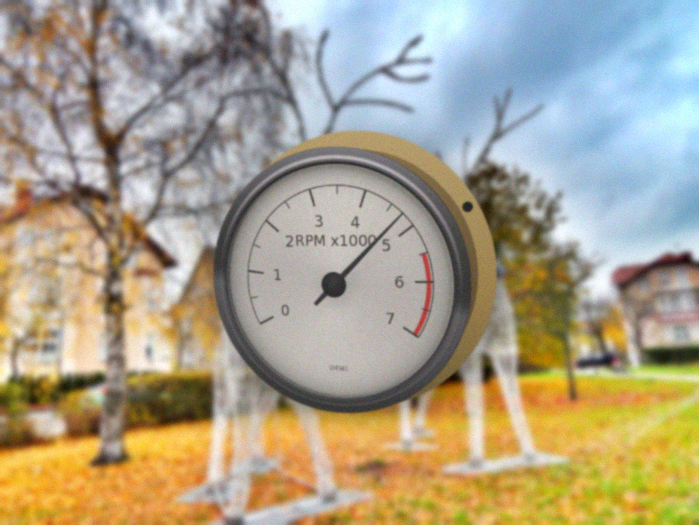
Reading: {"value": 4750, "unit": "rpm"}
